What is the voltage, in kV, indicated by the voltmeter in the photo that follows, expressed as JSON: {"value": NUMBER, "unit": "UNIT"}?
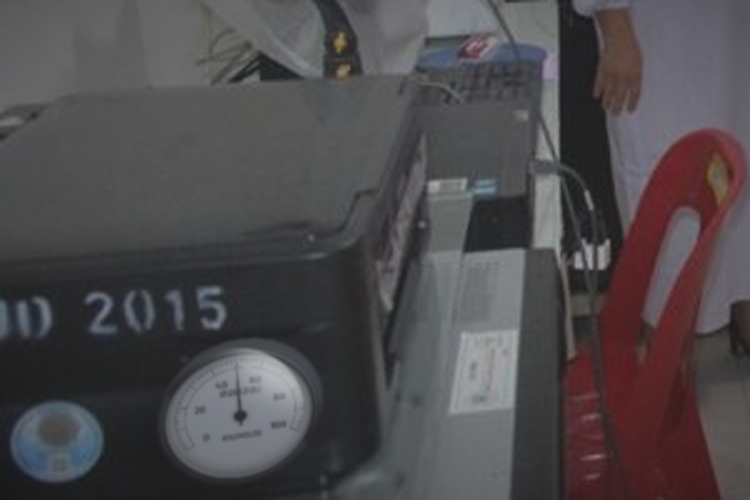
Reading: {"value": 50, "unit": "kV"}
